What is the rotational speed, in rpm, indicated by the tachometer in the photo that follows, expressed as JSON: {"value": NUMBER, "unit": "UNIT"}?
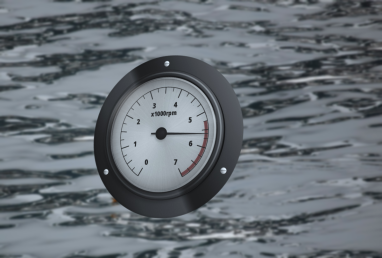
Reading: {"value": 5625, "unit": "rpm"}
